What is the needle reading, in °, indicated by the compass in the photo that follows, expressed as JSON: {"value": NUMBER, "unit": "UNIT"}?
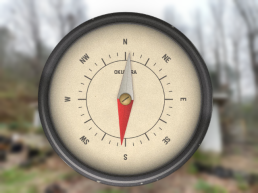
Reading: {"value": 185, "unit": "°"}
